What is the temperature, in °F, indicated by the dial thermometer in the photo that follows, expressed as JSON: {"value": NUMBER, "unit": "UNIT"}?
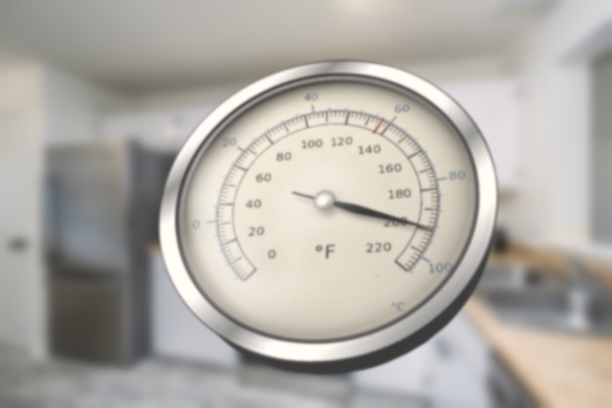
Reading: {"value": 200, "unit": "°F"}
